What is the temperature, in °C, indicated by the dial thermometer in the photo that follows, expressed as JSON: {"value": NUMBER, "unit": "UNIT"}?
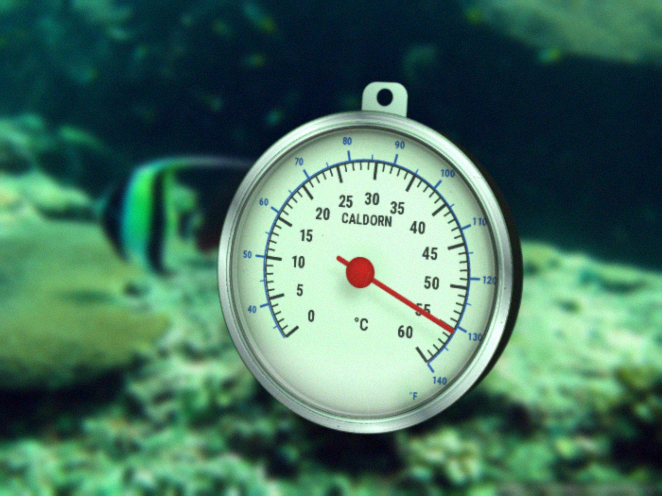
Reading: {"value": 55, "unit": "°C"}
